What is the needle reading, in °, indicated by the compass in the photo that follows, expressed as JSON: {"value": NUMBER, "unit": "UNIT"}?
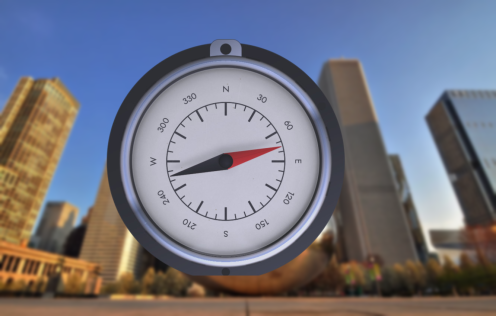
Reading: {"value": 75, "unit": "°"}
